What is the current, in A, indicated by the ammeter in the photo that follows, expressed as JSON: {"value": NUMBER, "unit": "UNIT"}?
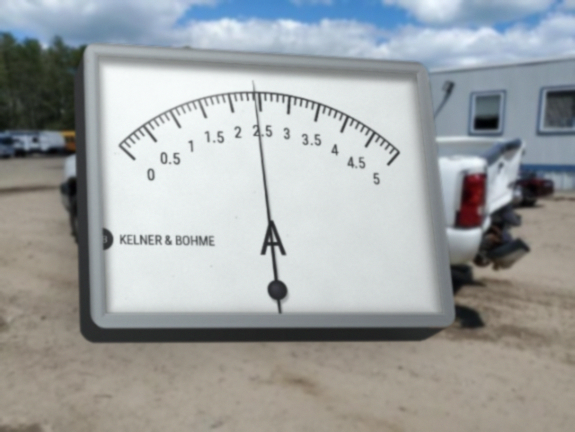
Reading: {"value": 2.4, "unit": "A"}
